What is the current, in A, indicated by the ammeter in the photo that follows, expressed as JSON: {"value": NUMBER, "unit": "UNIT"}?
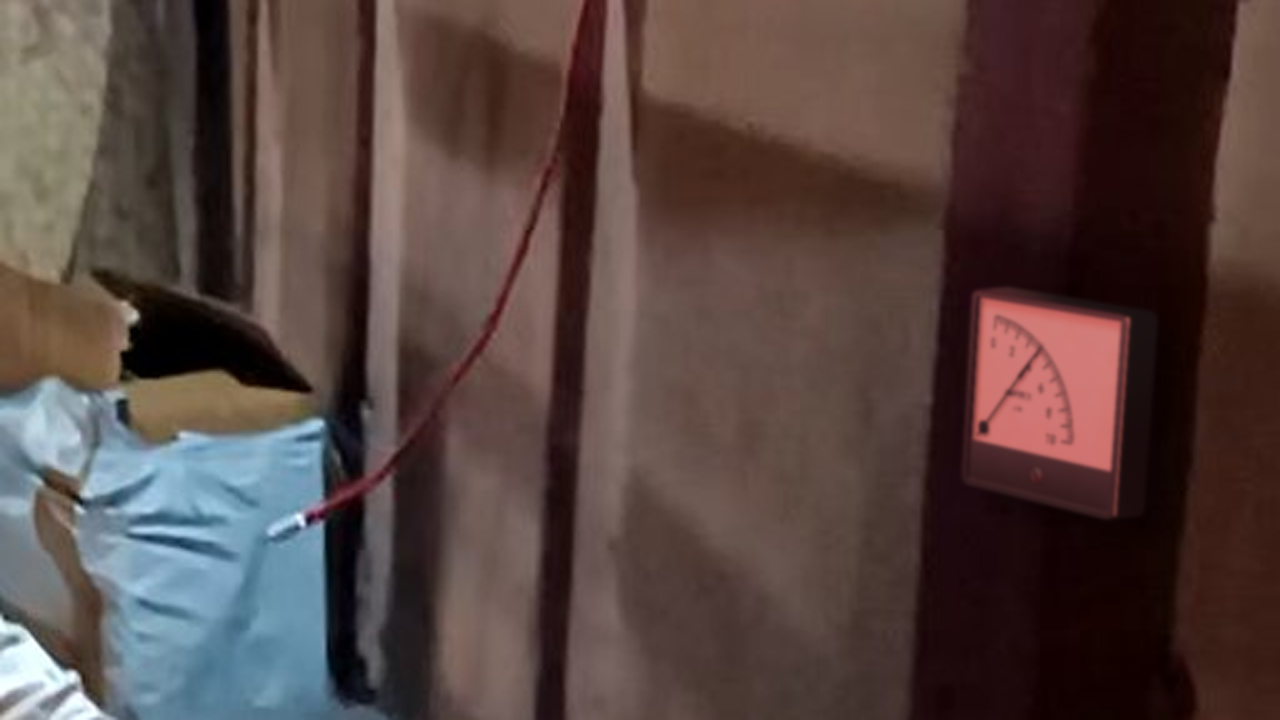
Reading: {"value": 4, "unit": "A"}
